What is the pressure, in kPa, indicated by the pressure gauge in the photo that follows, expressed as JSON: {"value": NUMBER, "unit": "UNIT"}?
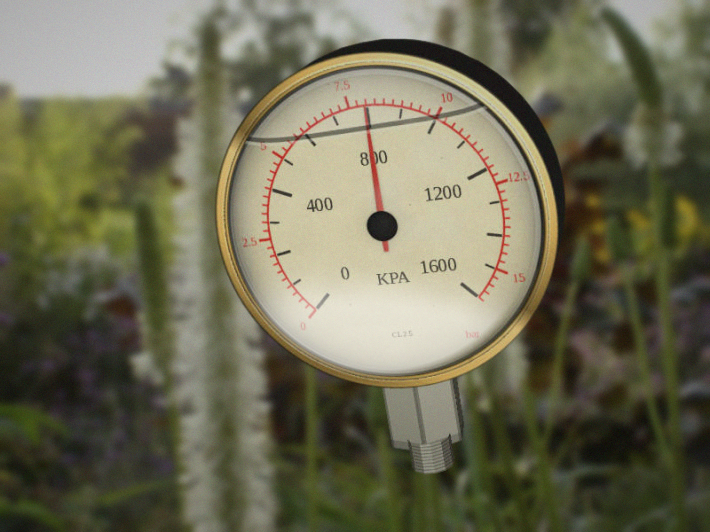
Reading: {"value": 800, "unit": "kPa"}
